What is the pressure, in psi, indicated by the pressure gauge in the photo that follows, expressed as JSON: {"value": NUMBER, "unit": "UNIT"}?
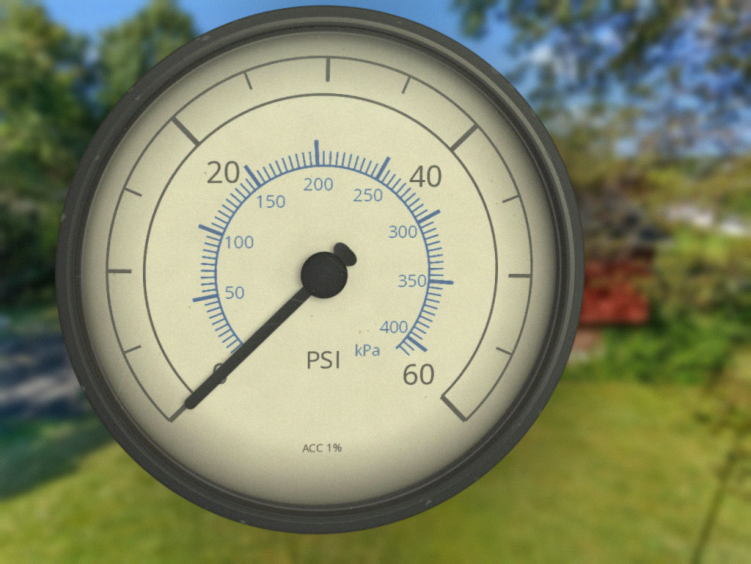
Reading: {"value": 0, "unit": "psi"}
